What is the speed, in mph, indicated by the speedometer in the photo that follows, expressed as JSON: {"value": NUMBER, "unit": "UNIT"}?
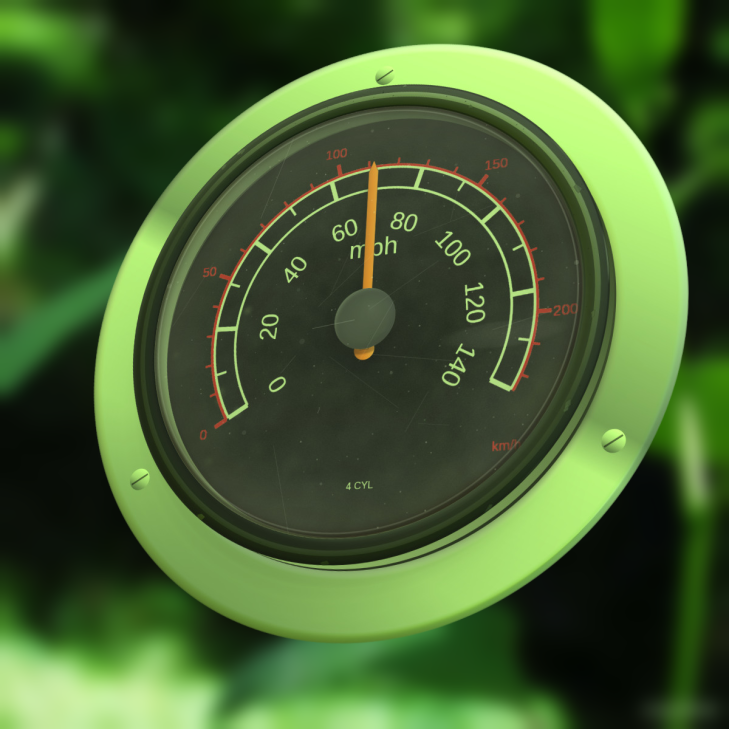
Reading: {"value": 70, "unit": "mph"}
